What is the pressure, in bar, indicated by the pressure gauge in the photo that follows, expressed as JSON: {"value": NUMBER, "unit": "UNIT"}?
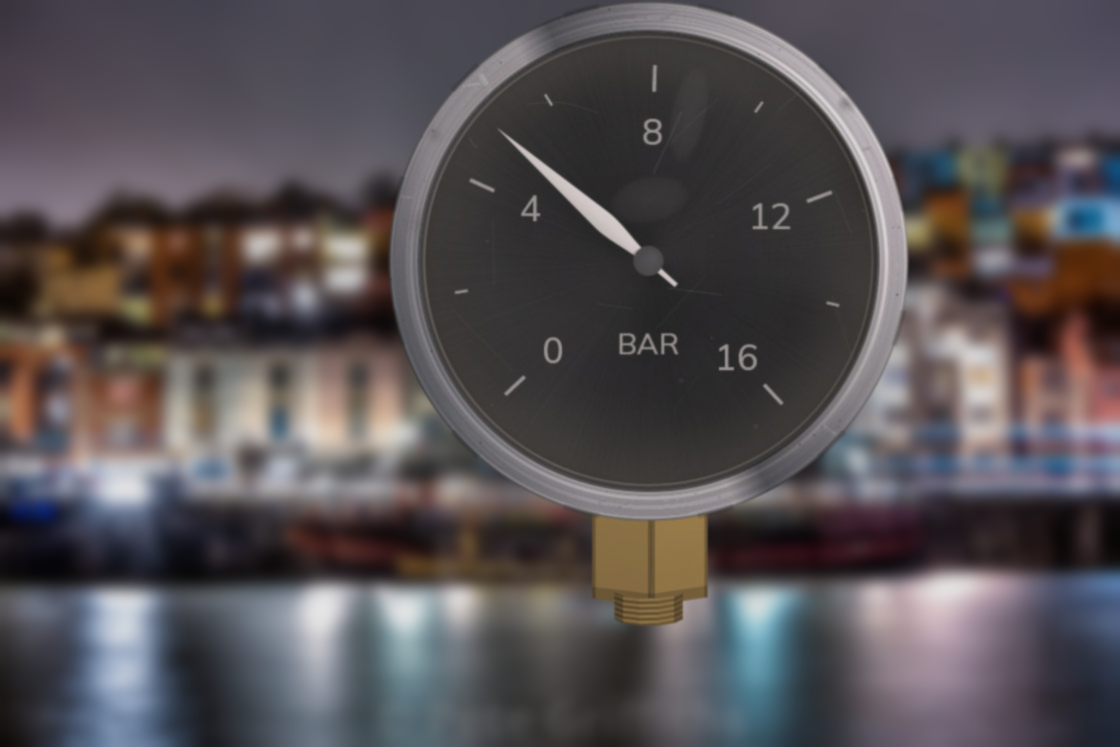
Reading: {"value": 5, "unit": "bar"}
